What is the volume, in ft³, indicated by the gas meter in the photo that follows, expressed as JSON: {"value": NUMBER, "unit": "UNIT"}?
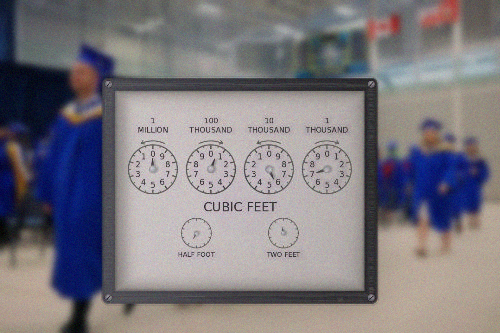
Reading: {"value": 5700, "unit": "ft³"}
